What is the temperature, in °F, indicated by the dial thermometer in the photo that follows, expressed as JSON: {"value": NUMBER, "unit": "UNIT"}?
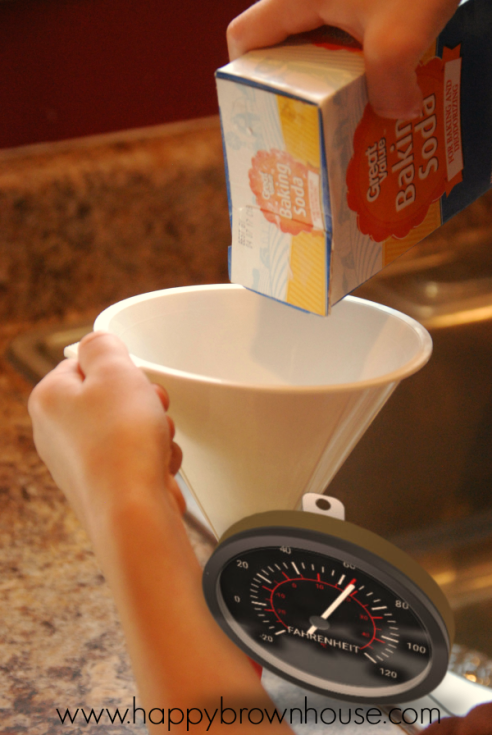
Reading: {"value": 64, "unit": "°F"}
